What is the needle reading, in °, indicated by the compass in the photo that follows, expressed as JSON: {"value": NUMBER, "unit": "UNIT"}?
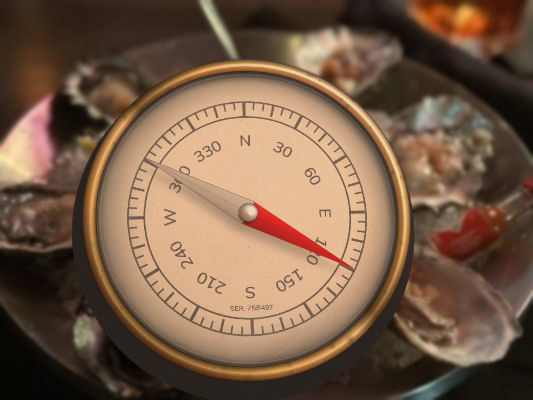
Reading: {"value": 120, "unit": "°"}
